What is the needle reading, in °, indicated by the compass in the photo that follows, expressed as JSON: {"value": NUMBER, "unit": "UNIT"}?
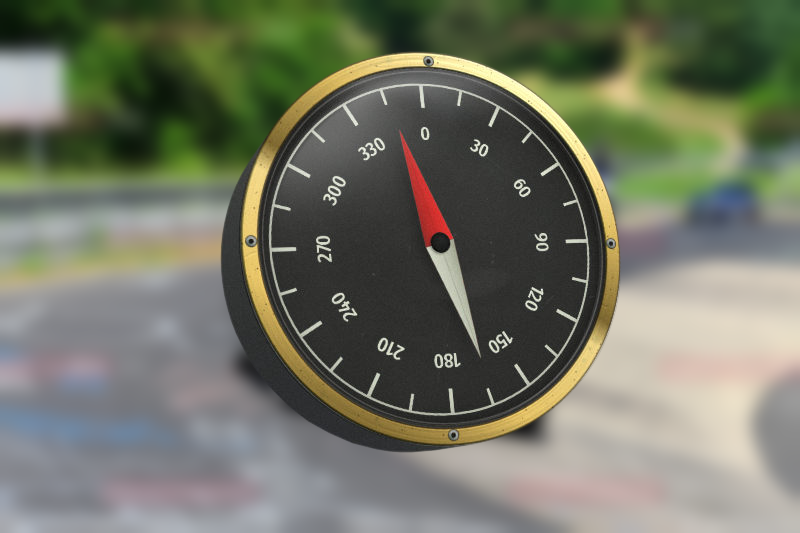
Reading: {"value": 345, "unit": "°"}
